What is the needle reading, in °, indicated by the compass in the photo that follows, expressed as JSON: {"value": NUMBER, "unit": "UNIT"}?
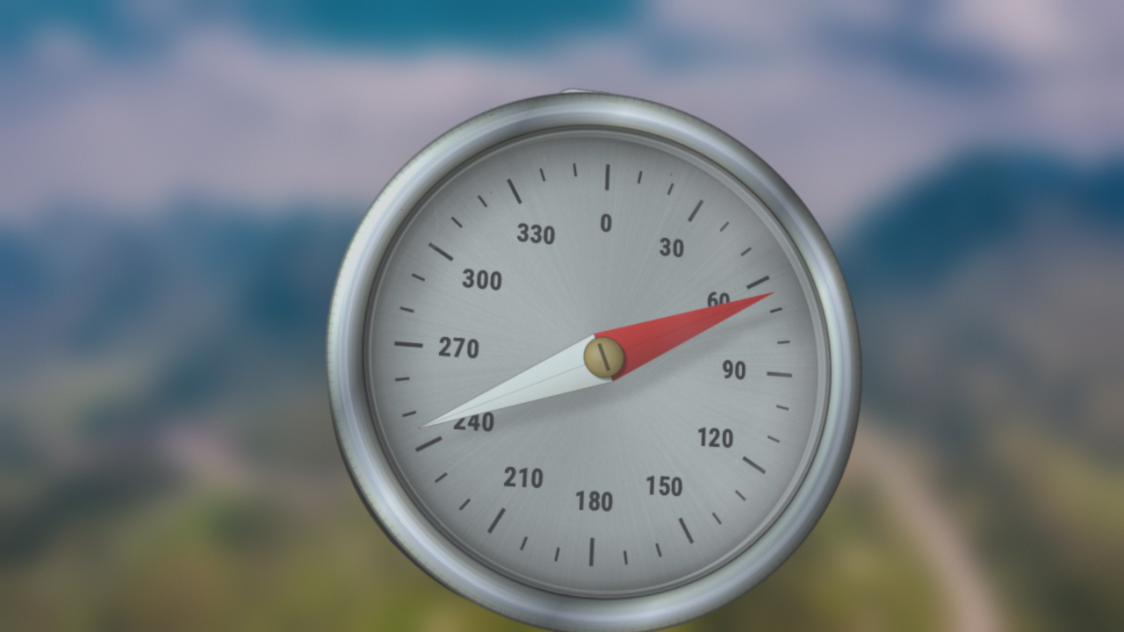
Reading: {"value": 65, "unit": "°"}
